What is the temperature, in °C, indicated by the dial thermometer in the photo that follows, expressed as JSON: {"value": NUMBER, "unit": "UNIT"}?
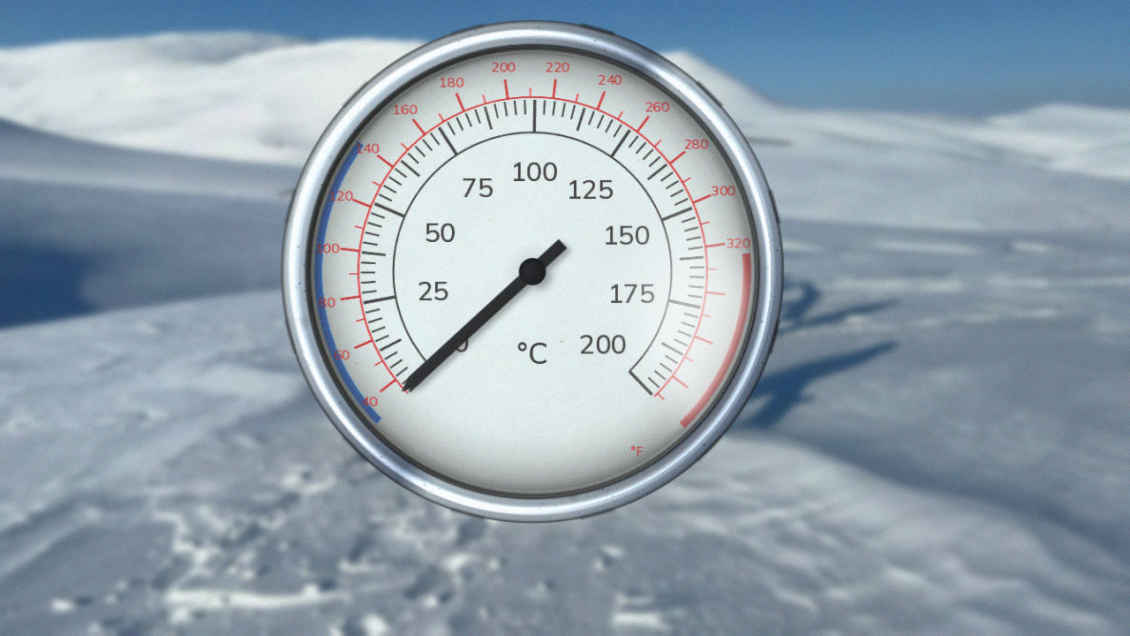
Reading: {"value": 1.25, "unit": "°C"}
